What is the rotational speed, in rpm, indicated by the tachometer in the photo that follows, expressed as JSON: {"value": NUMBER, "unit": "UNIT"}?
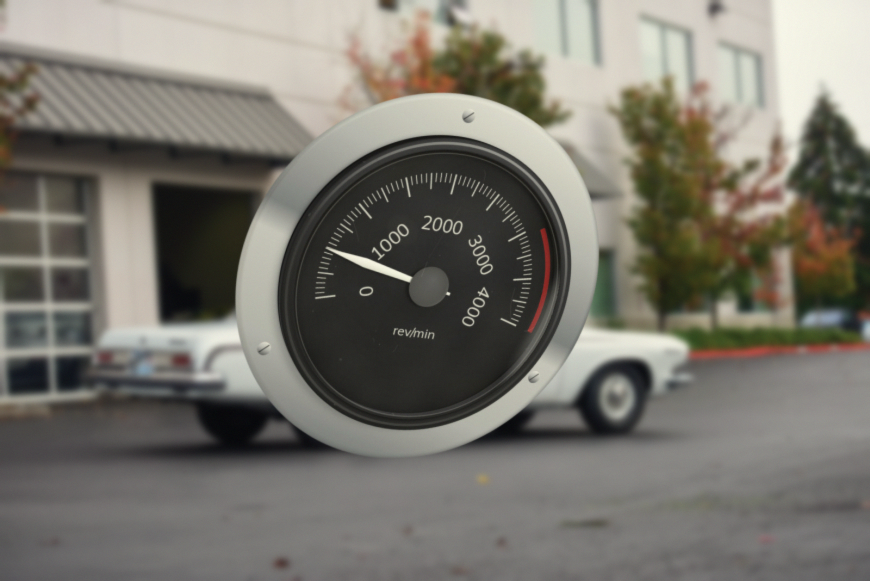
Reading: {"value": 500, "unit": "rpm"}
